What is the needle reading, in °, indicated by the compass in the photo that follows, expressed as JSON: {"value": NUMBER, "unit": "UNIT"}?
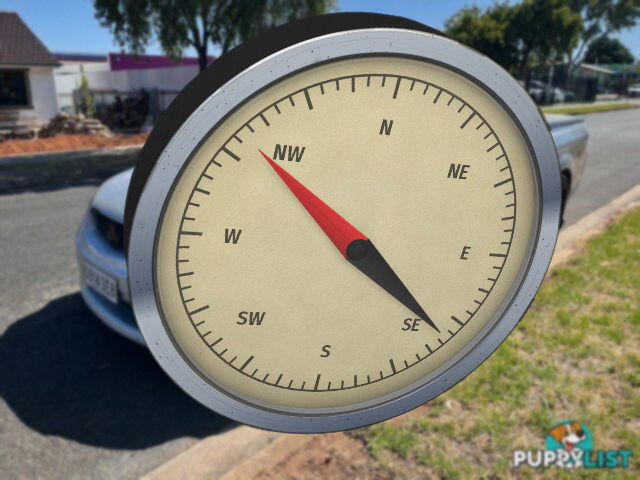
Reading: {"value": 307.5, "unit": "°"}
